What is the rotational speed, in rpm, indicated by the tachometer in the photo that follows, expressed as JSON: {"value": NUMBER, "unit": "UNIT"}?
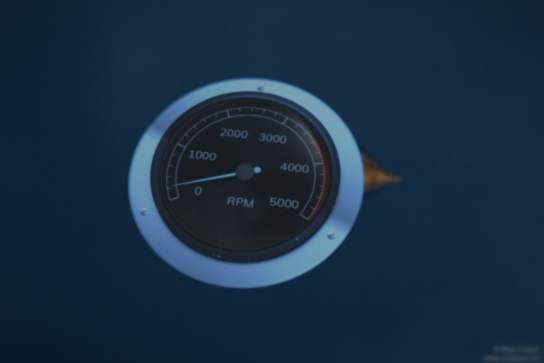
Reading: {"value": 200, "unit": "rpm"}
